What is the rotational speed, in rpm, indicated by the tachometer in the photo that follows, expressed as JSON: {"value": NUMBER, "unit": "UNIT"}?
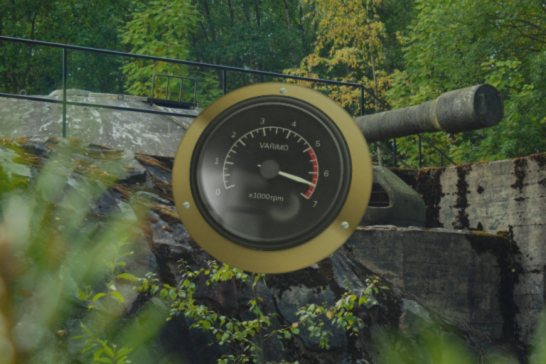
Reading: {"value": 6500, "unit": "rpm"}
